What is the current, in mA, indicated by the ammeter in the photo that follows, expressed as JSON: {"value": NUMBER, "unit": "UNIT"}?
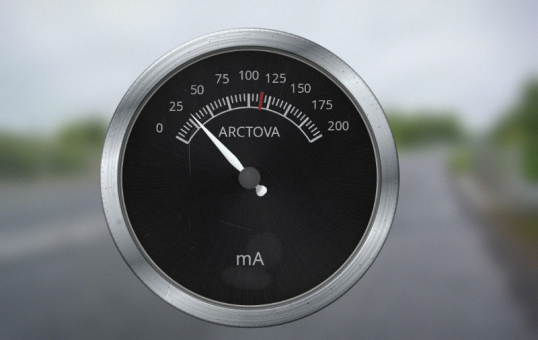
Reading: {"value": 30, "unit": "mA"}
